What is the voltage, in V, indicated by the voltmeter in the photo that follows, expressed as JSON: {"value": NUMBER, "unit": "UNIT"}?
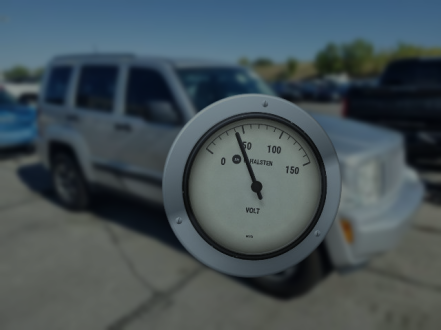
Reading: {"value": 40, "unit": "V"}
